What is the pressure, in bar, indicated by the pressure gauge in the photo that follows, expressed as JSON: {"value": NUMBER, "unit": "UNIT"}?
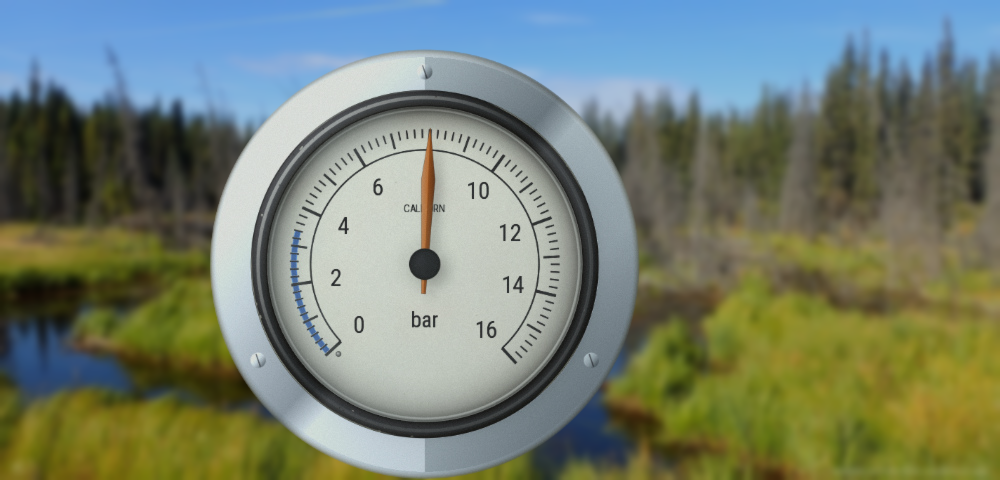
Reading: {"value": 8, "unit": "bar"}
